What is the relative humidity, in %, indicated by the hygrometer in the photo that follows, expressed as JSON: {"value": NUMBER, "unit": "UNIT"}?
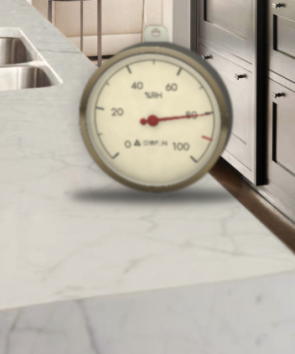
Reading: {"value": 80, "unit": "%"}
